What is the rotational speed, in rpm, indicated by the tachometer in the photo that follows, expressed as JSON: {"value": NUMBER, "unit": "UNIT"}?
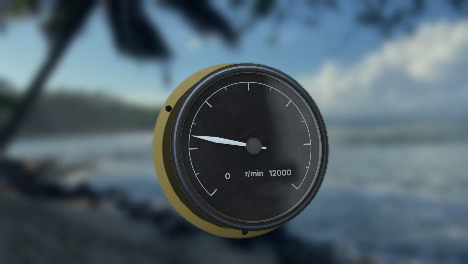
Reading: {"value": 2500, "unit": "rpm"}
